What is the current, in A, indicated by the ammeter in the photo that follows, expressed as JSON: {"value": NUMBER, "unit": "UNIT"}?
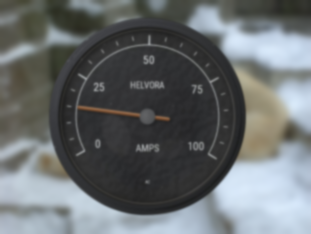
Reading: {"value": 15, "unit": "A"}
